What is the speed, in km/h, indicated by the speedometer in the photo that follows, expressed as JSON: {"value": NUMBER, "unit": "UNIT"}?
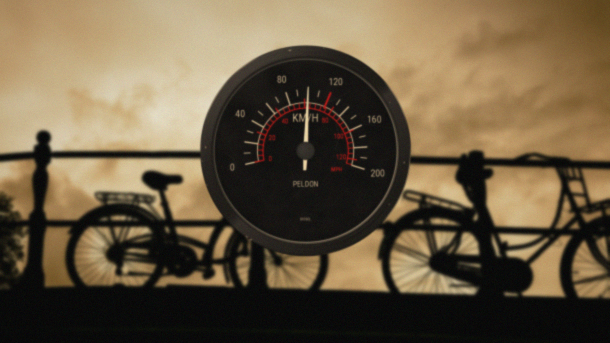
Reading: {"value": 100, "unit": "km/h"}
